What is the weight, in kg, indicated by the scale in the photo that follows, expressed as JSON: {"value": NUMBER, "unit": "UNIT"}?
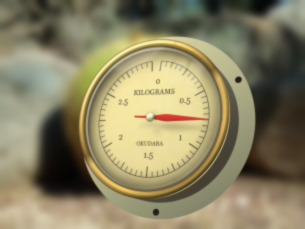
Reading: {"value": 0.75, "unit": "kg"}
